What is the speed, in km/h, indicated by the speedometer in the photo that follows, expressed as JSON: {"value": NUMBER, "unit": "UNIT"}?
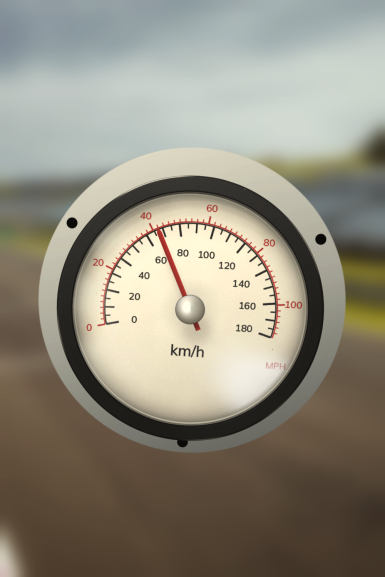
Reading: {"value": 67.5, "unit": "km/h"}
